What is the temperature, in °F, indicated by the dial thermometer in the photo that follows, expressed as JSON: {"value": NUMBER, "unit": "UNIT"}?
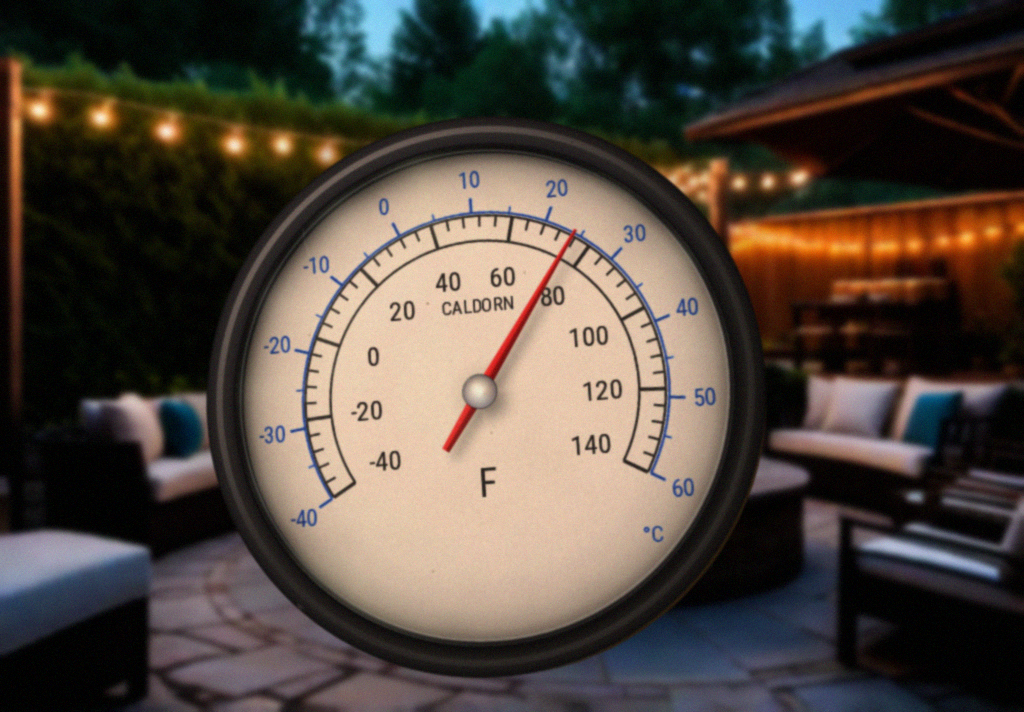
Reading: {"value": 76, "unit": "°F"}
